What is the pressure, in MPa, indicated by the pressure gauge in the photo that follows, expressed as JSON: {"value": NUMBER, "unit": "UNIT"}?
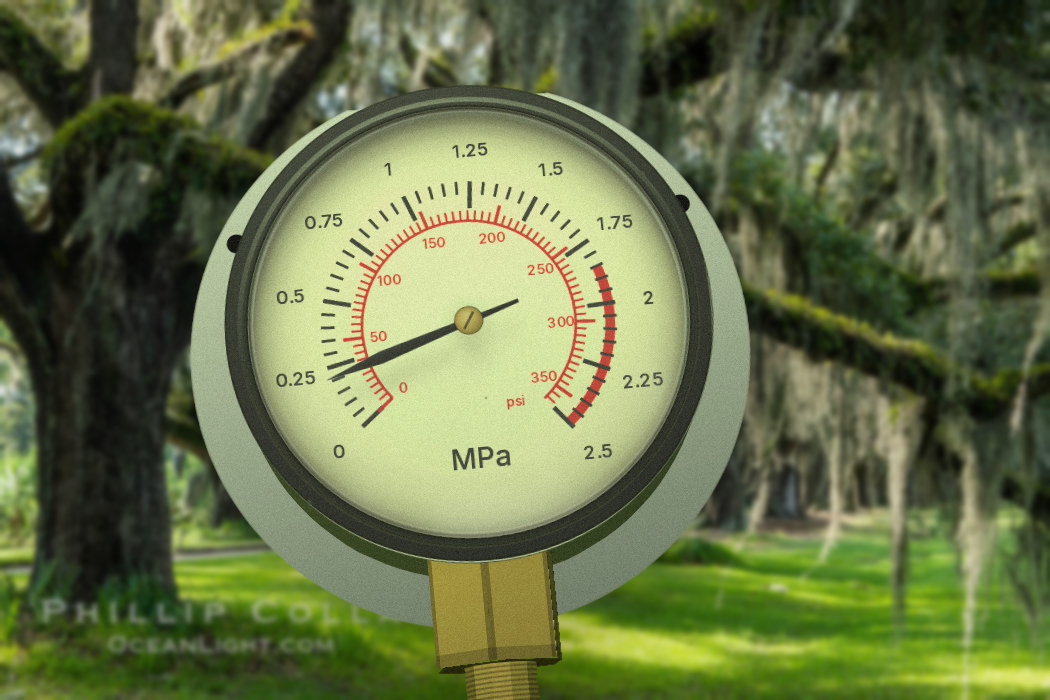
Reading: {"value": 0.2, "unit": "MPa"}
